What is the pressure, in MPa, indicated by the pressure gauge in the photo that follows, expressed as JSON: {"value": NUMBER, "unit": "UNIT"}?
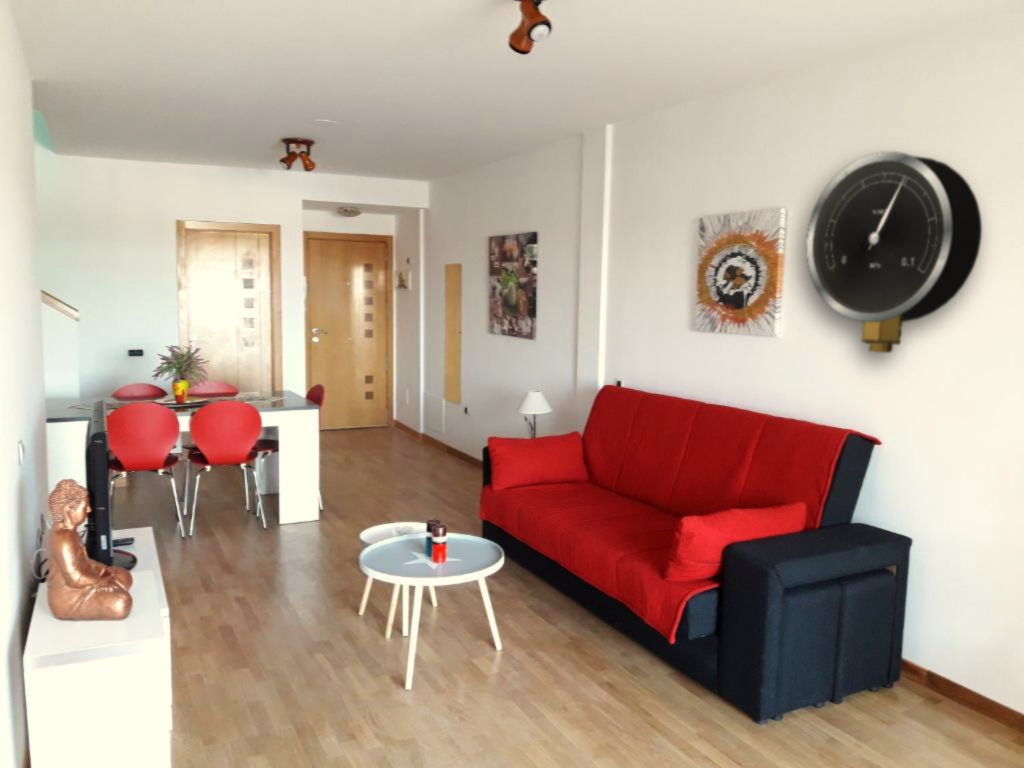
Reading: {"value": 0.06, "unit": "MPa"}
